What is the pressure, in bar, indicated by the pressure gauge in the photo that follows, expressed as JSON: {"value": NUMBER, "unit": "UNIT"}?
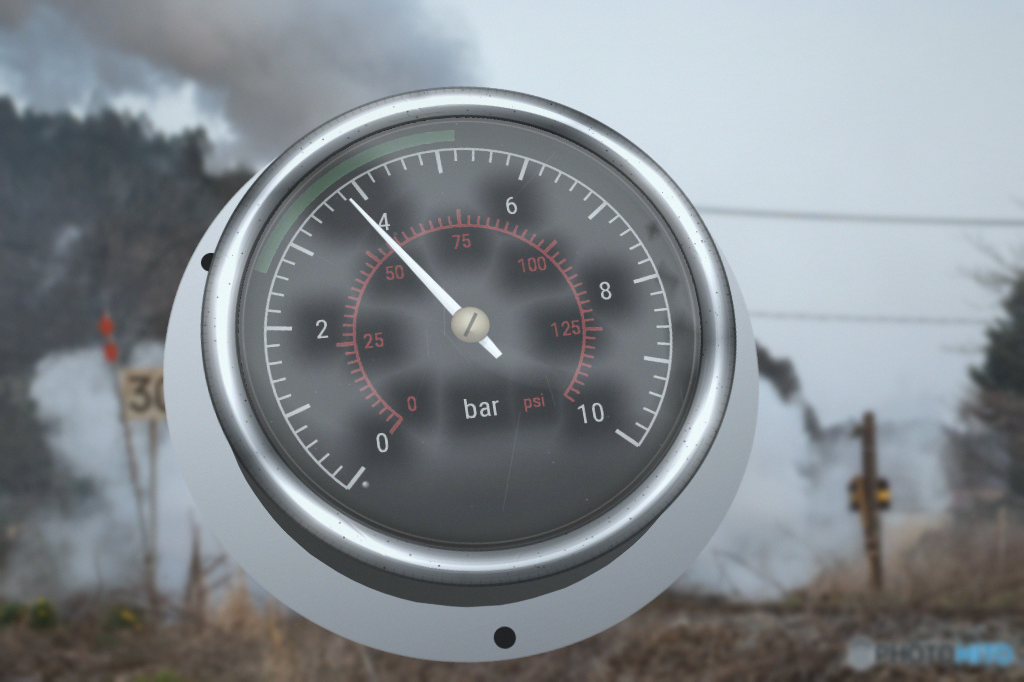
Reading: {"value": 3.8, "unit": "bar"}
